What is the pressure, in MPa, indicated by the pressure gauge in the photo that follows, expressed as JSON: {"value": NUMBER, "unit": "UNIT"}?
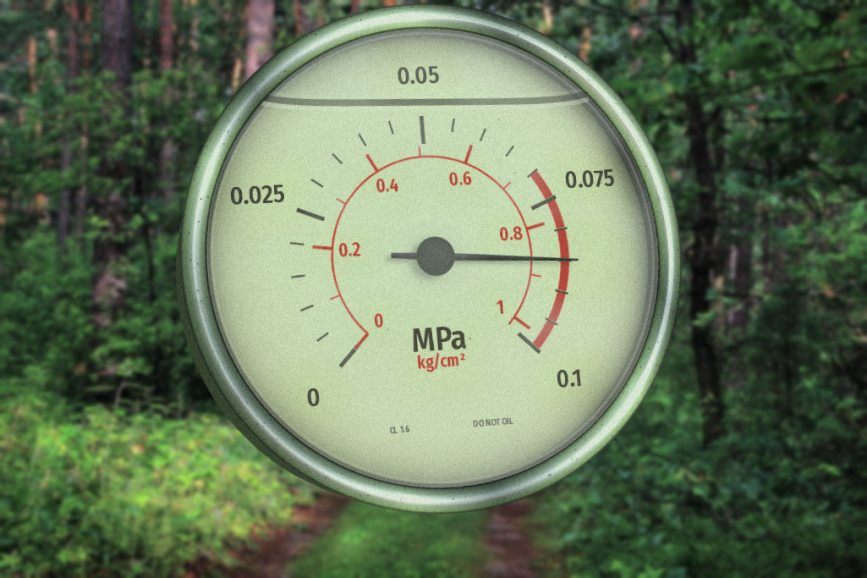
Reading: {"value": 0.085, "unit": "MPa"}
